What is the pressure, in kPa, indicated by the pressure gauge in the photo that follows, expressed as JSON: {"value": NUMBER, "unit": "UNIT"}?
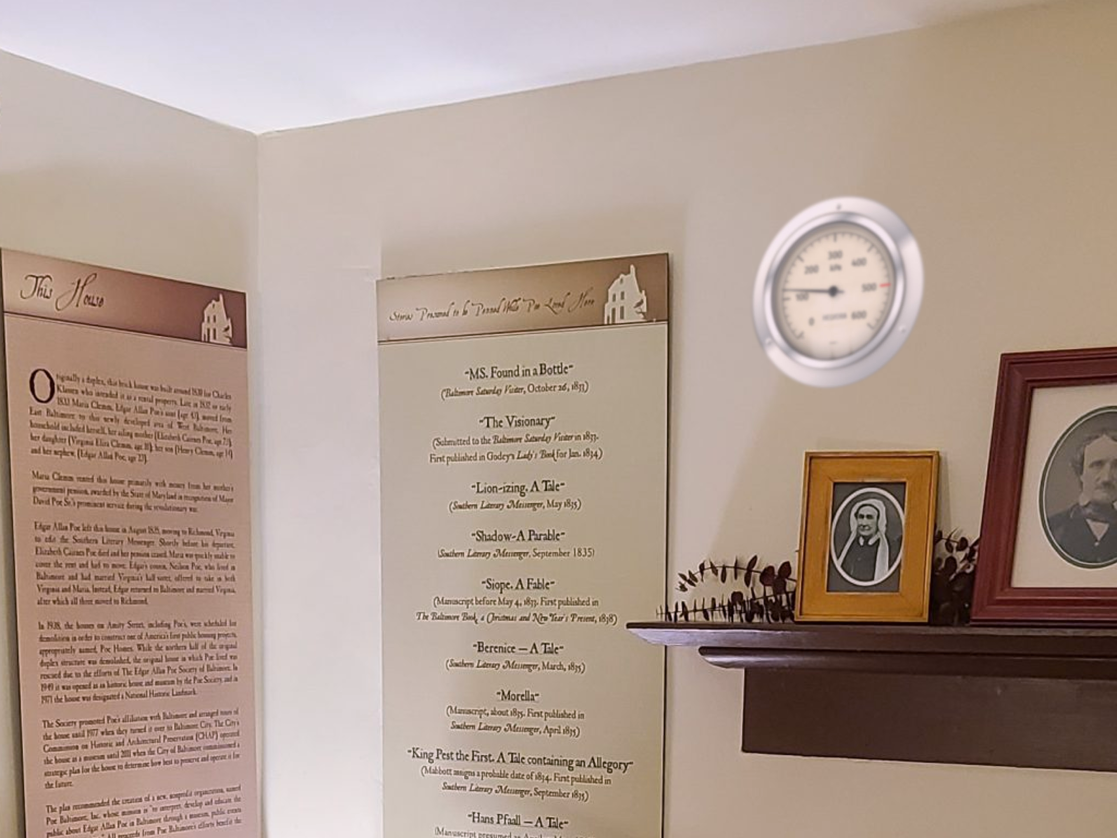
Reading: {"value": 120, "unit": "kPa"}
